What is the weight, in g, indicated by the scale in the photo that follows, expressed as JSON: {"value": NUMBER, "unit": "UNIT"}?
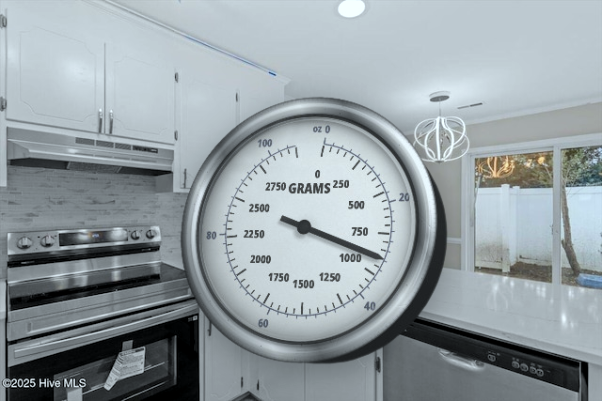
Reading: {"value": 900, "unit": "g"}
